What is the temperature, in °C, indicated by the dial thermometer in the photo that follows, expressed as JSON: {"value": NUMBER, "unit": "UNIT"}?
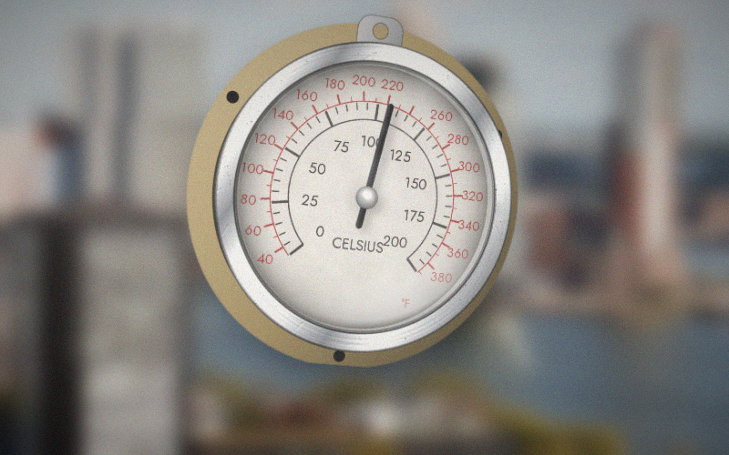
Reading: {"value": 105, "unit": "°C"}
